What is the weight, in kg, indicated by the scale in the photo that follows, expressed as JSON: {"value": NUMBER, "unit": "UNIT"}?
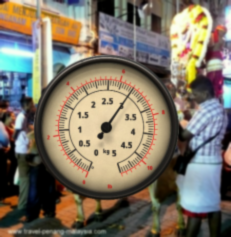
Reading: {"value": 3, "unit": "kg"}
